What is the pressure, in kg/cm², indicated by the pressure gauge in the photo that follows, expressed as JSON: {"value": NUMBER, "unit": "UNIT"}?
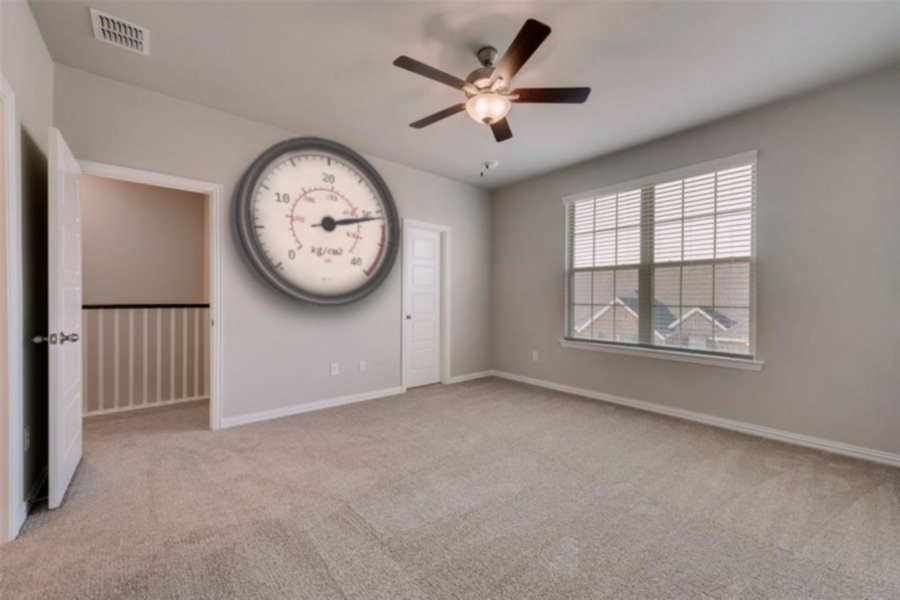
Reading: {"value": 31, "unit": "kg/cm²"}
